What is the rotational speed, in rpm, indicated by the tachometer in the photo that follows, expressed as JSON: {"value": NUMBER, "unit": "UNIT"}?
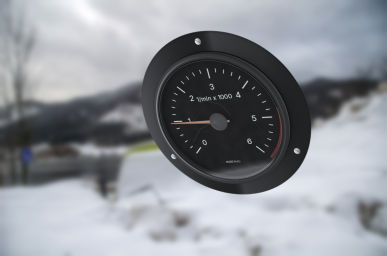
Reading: {"value": 1000, "unit": "rpm"}
